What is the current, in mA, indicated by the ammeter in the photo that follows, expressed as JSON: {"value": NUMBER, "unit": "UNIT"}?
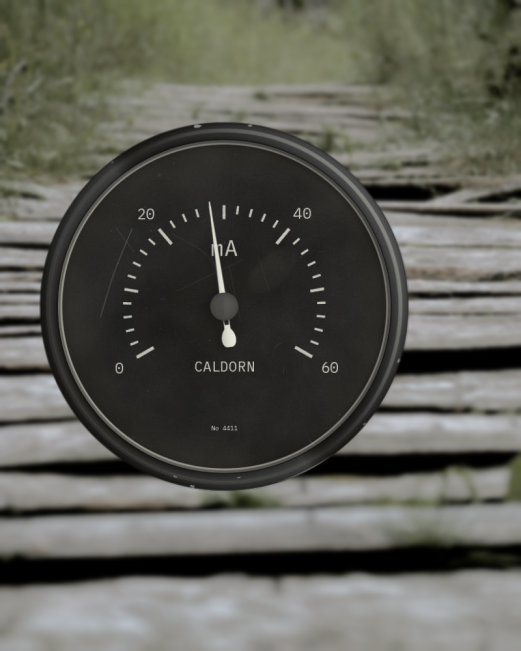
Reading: {"value": 28, "unit": "mA"}
